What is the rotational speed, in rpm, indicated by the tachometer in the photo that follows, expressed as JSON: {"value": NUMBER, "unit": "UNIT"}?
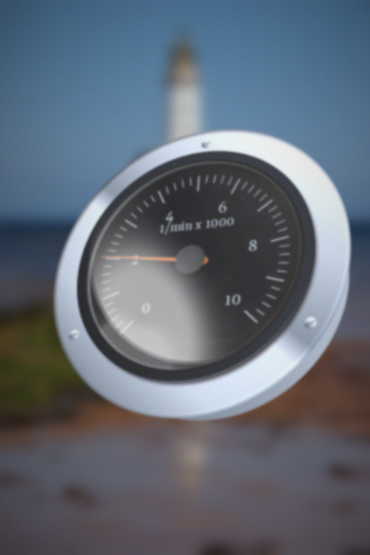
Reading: {"value": 2000, "unit": "rpm"}
